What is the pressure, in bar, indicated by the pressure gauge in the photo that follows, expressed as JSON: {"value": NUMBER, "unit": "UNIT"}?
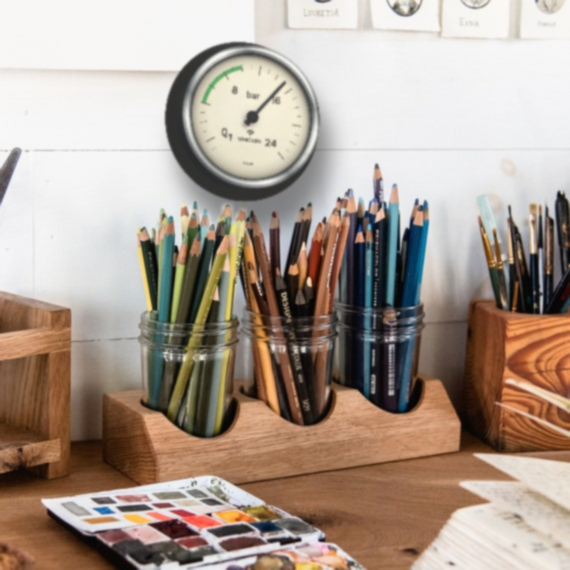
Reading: {"value": 15, "unit": "bar"}
